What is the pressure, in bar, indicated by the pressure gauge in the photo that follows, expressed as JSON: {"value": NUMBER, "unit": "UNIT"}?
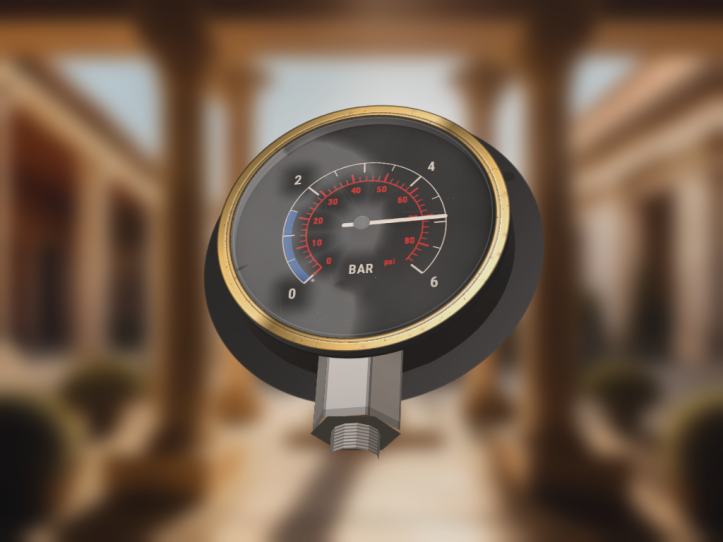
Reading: {"value": 5, "unit": "bar"}
